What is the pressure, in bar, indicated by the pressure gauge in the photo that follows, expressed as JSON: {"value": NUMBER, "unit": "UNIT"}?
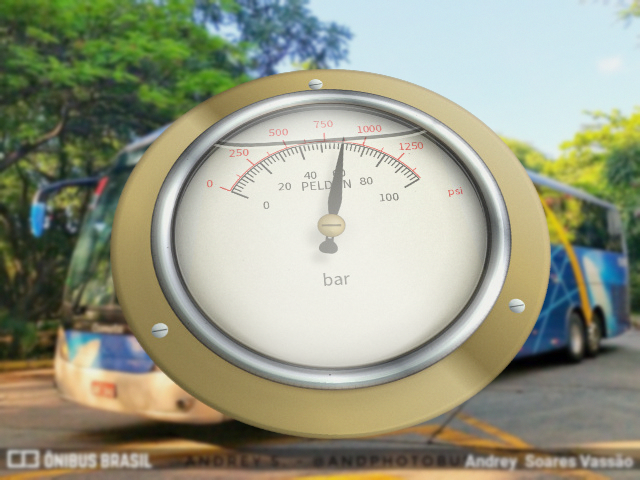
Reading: {"value": 60, "unit": "bar"}
